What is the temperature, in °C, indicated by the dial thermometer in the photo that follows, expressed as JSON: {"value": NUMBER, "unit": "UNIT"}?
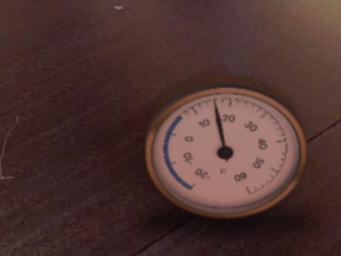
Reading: {"value": 16, "unit": "°C"}
